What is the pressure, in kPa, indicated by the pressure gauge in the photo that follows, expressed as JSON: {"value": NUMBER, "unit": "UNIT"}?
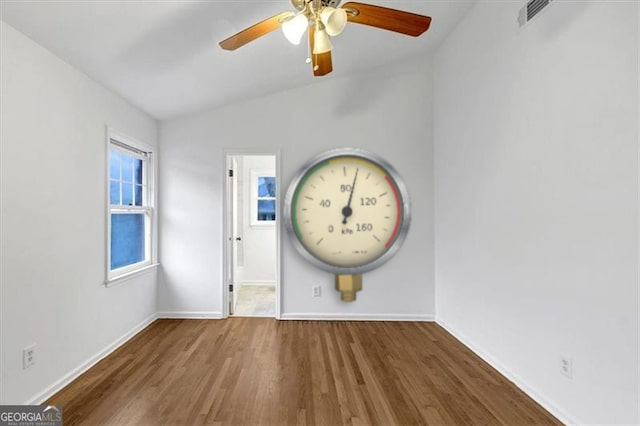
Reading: {"value": 90, "unit": "kPa"}
